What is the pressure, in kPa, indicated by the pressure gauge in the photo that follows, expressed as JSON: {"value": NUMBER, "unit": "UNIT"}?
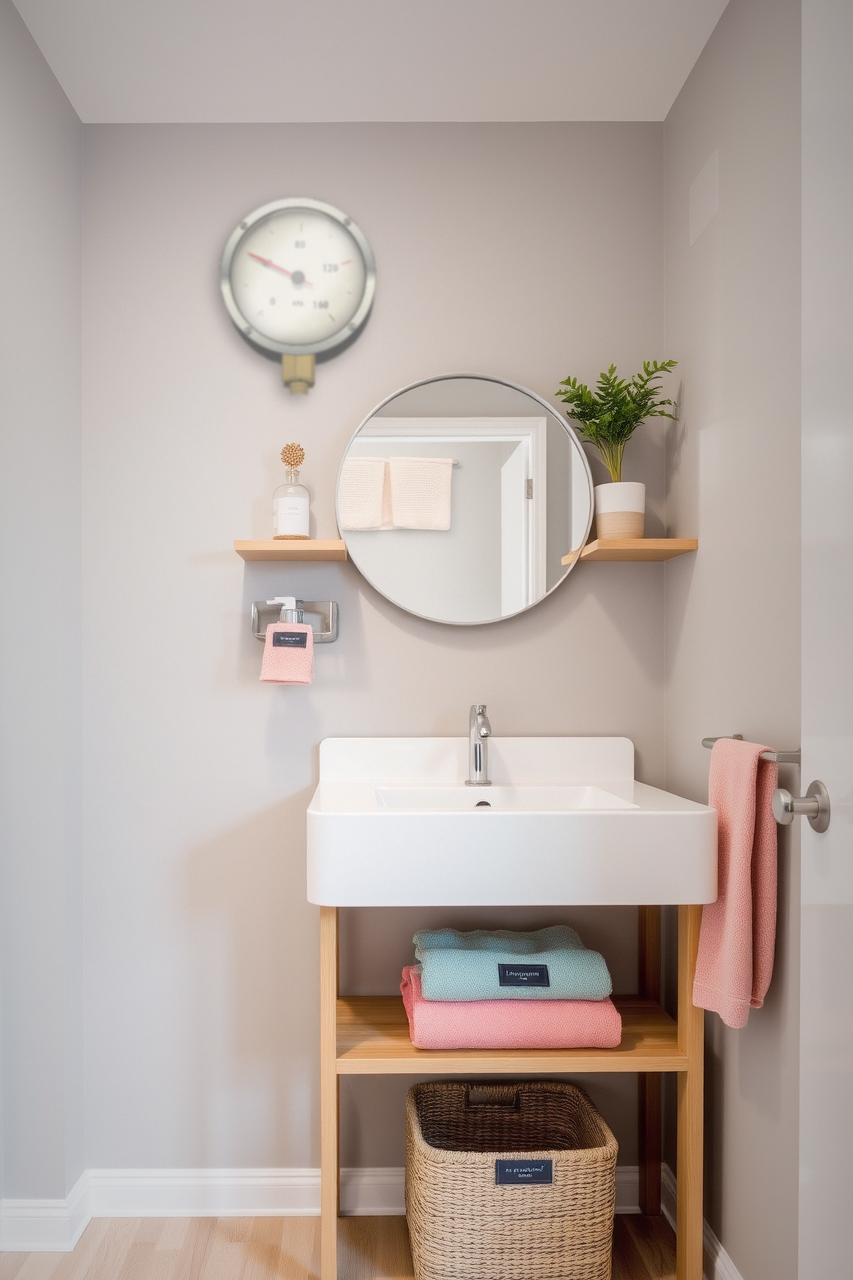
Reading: {"value": 40, "unit": "kPa"}
